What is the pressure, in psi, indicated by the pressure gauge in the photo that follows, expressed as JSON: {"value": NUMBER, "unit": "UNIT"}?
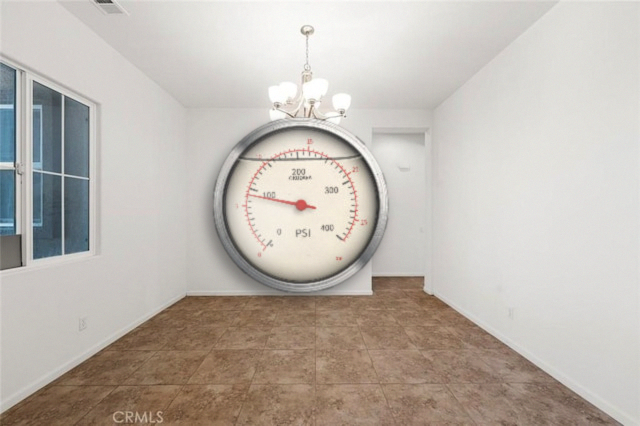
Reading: {"value": 90, "unit": "psi"}
